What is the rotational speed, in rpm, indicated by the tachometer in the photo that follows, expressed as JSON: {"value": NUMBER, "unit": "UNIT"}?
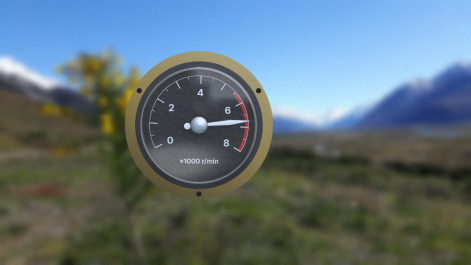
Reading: {"value": 6750, "unit": "rpm"}
